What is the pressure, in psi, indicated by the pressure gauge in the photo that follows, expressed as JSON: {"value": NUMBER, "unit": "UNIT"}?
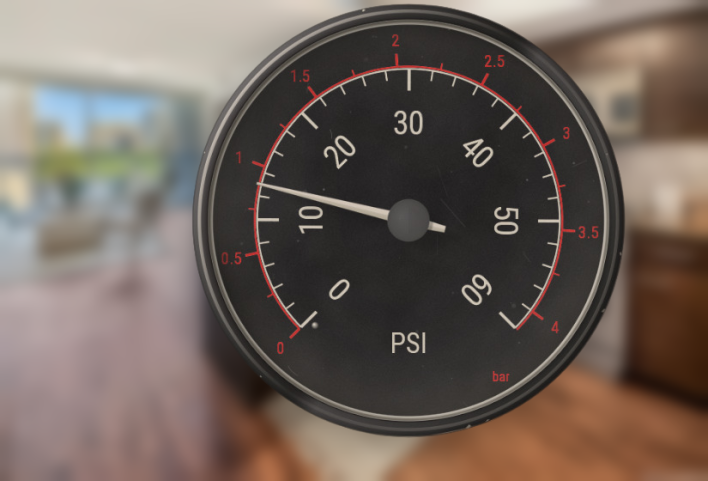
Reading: {"value": 13, "unit": "psi"}
